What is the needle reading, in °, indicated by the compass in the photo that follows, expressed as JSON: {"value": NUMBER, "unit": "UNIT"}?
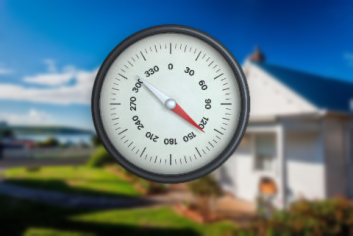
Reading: {"value": 130, "unit": "°"}
